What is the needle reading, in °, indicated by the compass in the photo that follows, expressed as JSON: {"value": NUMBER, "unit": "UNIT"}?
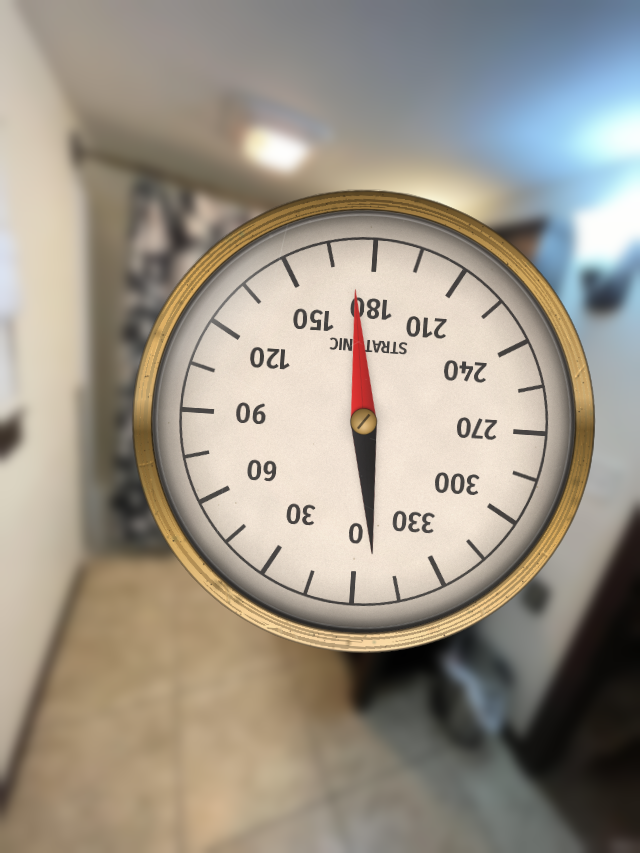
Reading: {"value": 172.5, "unit": "°"}
